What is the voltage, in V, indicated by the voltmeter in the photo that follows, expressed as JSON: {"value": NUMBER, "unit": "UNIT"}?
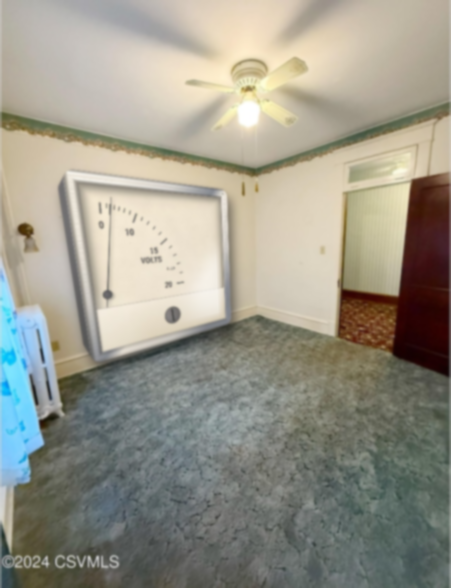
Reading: {"value": 5, "unit": "V"}
